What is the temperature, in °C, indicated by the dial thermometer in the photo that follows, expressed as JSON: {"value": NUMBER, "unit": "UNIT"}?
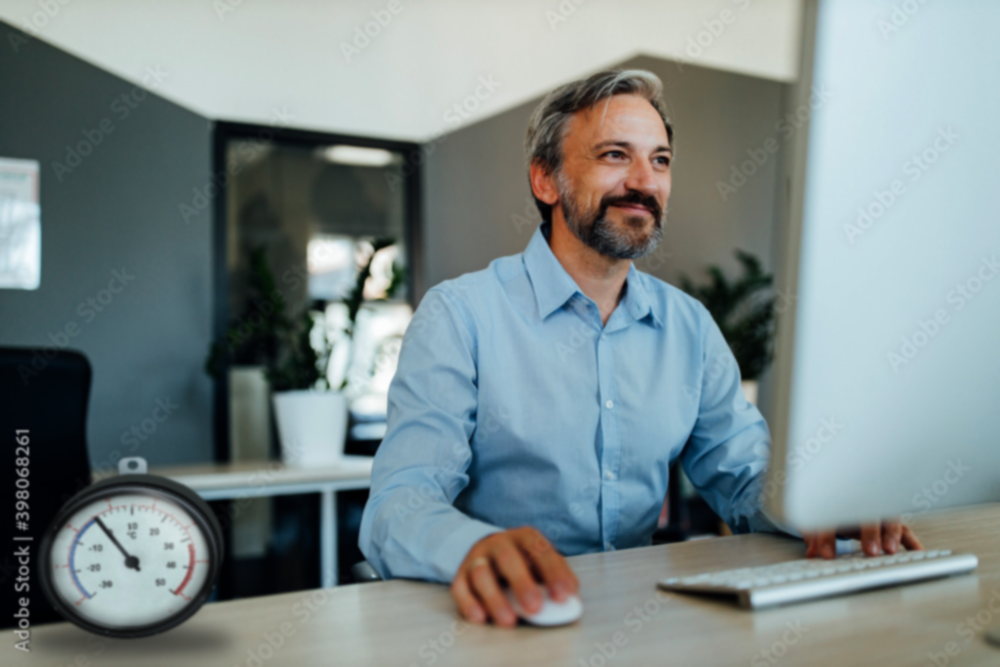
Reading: {"value": 0, "unit": "°C"}
